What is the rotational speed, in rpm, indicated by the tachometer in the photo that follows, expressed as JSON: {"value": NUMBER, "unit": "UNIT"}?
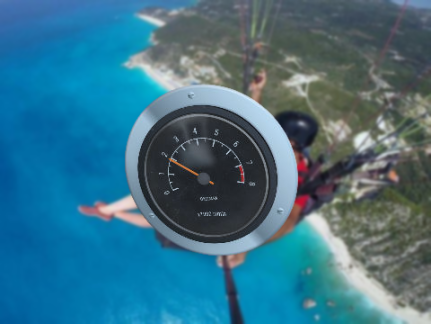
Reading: {"value": 2000, "unit": "rpm"}
